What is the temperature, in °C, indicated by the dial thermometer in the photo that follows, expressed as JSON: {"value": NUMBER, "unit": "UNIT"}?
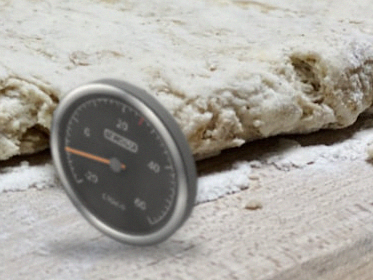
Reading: {"value": -10, "unit": "°C"}
